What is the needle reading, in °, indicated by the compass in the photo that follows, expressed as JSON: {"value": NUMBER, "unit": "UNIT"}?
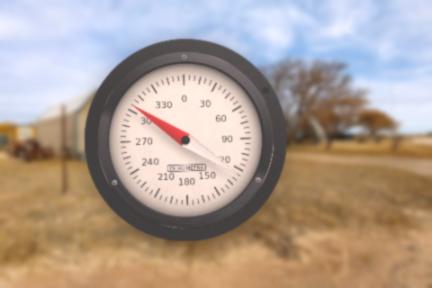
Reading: {"value": 305, "unit": "°"}
